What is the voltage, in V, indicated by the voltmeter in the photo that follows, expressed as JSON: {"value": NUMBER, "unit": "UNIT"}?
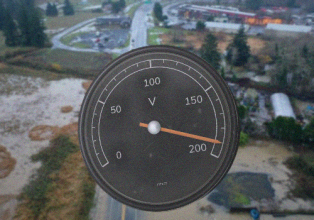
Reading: {"value": 190, "unit": "V"}
